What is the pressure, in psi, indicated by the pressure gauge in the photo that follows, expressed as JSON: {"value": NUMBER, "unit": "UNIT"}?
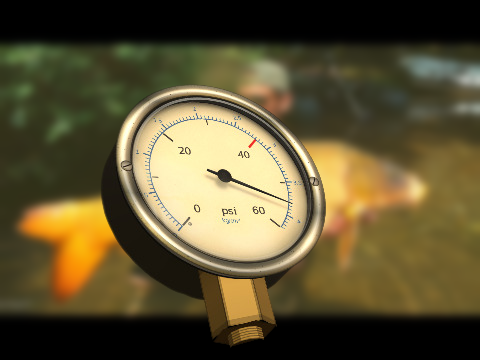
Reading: {"value": 55, "unit": "psi"}
